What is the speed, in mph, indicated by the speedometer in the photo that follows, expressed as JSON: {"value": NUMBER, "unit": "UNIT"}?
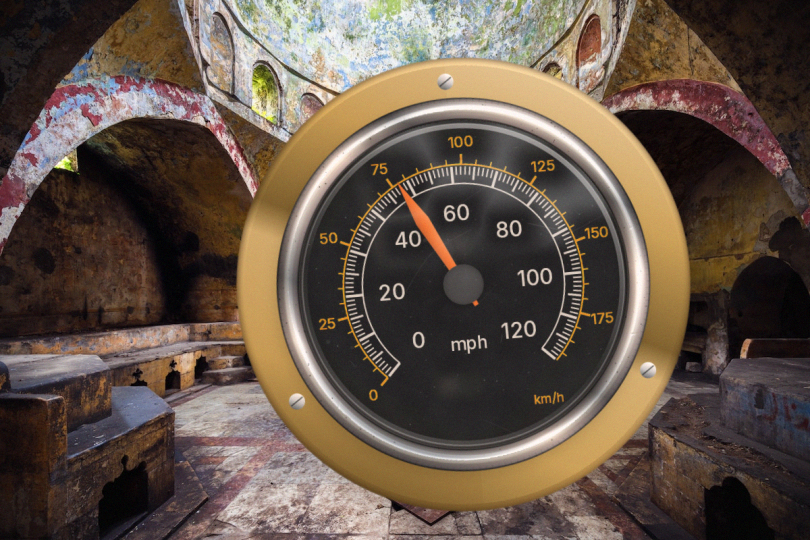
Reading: {"value": 48, "unit": "mph"}
